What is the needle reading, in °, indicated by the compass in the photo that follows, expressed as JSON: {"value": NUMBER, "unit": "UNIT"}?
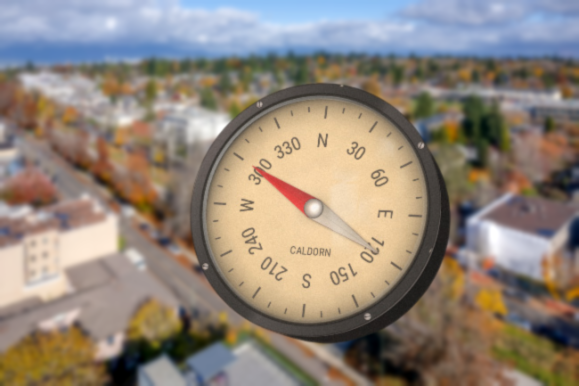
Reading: {"value": 300, "unit": "°"}
